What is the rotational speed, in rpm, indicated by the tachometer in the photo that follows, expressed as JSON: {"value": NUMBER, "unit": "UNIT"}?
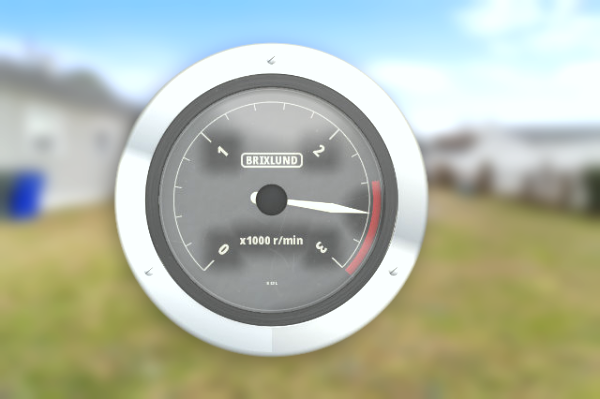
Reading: {"value": 2600, "unit": "rpm"}
